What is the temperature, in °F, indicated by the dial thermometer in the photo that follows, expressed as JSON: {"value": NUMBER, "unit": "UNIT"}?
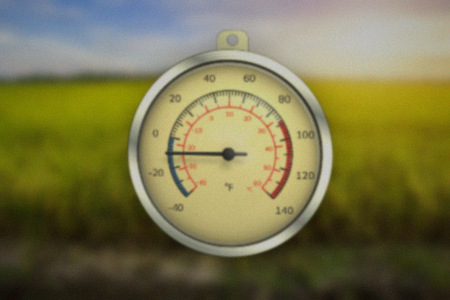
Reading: {"value": -10, "unit": "°F"}
